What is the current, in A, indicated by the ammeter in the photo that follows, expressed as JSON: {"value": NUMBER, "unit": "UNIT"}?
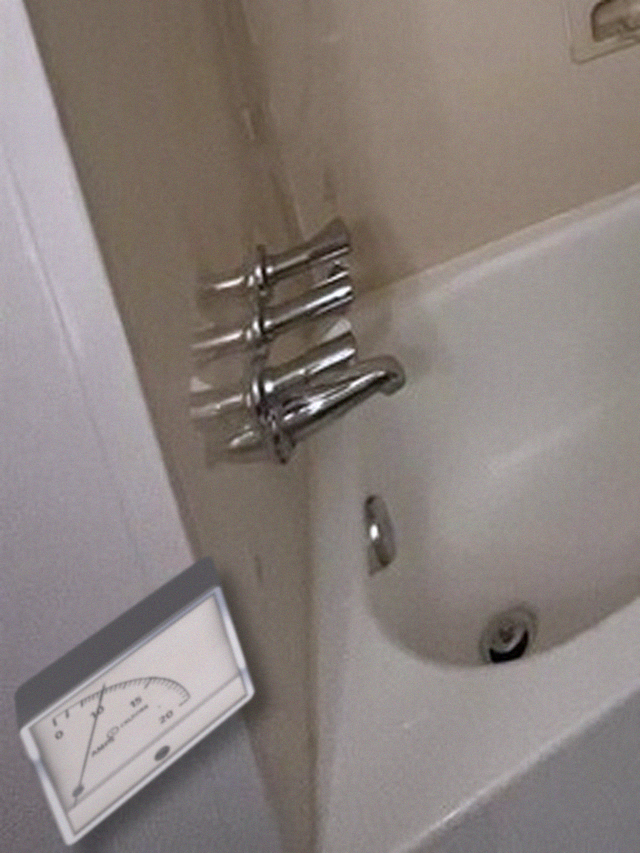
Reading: {"value": 10, "unit": "A"}
